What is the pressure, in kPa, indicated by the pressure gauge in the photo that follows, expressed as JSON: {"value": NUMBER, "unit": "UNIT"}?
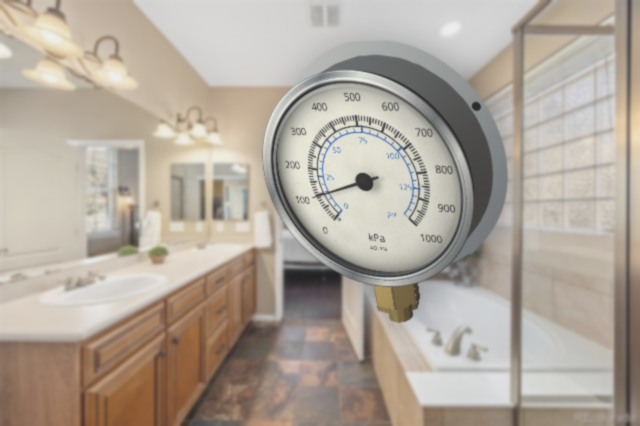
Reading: {"value": 100, "unit": "kPa"}
